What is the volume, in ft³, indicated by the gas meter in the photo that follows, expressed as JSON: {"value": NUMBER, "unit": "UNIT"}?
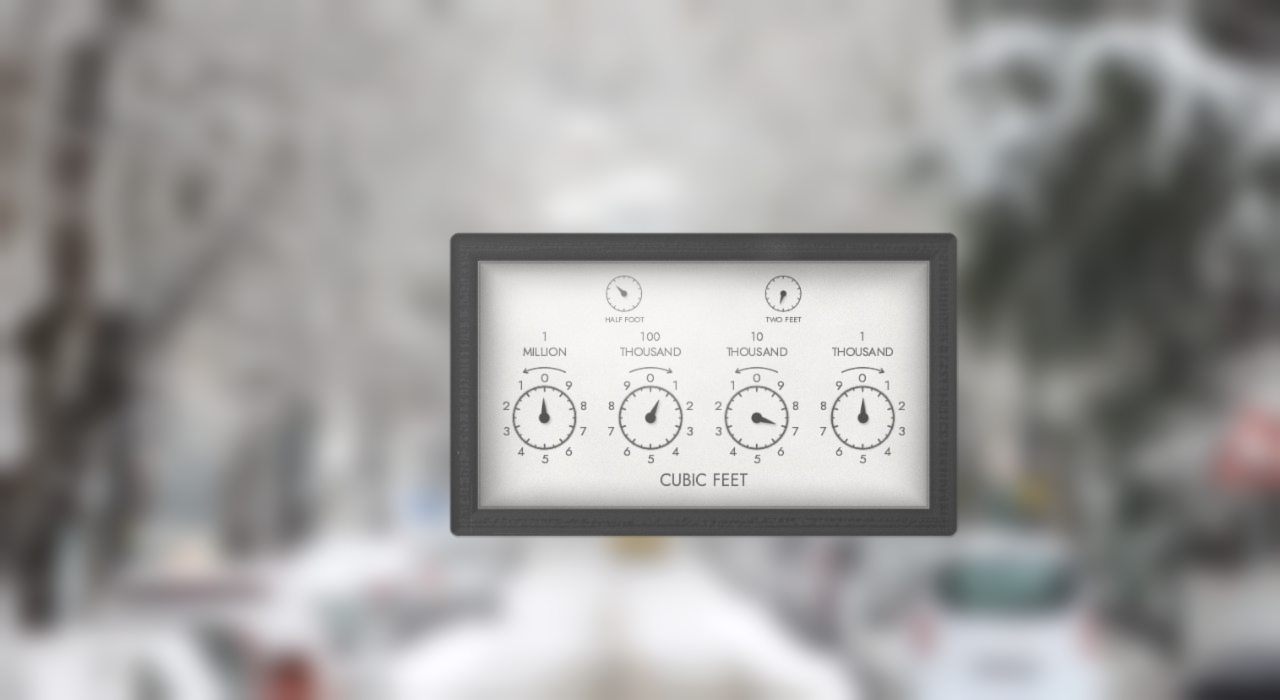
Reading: {"value": 7000, "unit": "ft³"}
